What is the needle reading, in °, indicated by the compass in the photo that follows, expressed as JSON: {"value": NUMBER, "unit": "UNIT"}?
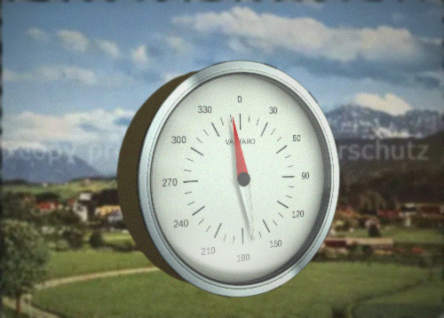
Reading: {"value": 350, "unit": "°"}
